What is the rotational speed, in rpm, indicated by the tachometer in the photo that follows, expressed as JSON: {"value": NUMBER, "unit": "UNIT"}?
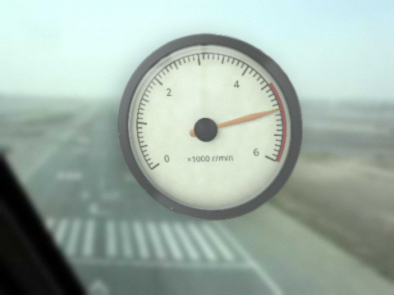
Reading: {"value": 5000, "unit": "rpm"}
